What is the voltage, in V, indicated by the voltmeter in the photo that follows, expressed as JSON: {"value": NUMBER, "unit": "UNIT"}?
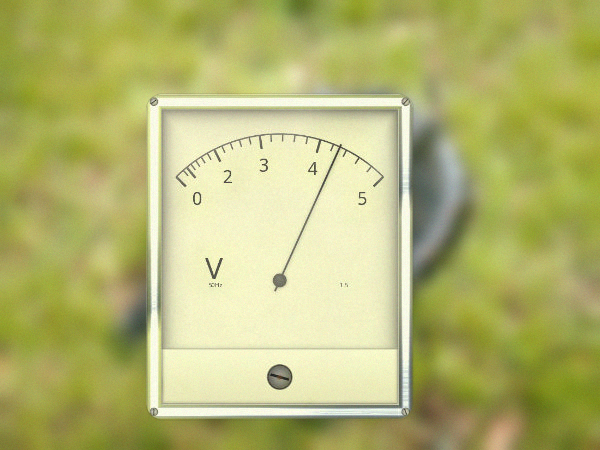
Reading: {"value": 4.3, "unit": "V"}
